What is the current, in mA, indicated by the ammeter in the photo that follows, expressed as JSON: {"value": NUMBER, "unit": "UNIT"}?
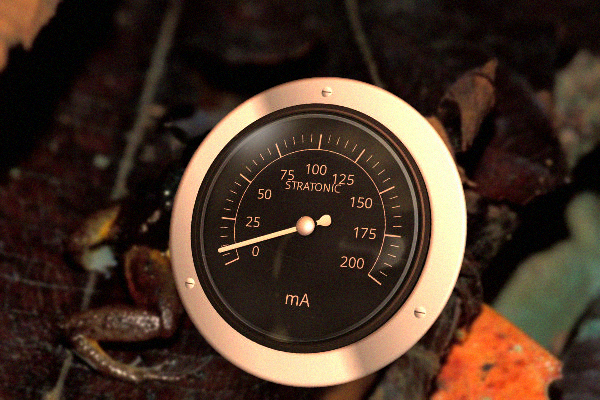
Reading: {"value": 7.5, "unit": "mA"}
